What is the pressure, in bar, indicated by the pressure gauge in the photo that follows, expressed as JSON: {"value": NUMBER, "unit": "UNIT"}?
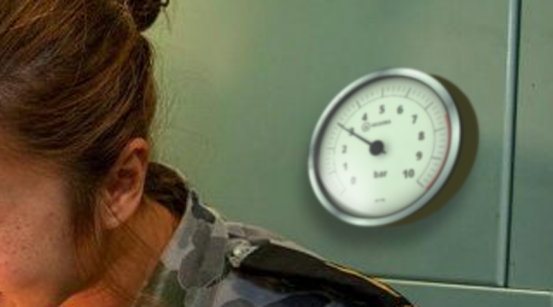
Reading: {"value": 3, "unit": "bar"}
